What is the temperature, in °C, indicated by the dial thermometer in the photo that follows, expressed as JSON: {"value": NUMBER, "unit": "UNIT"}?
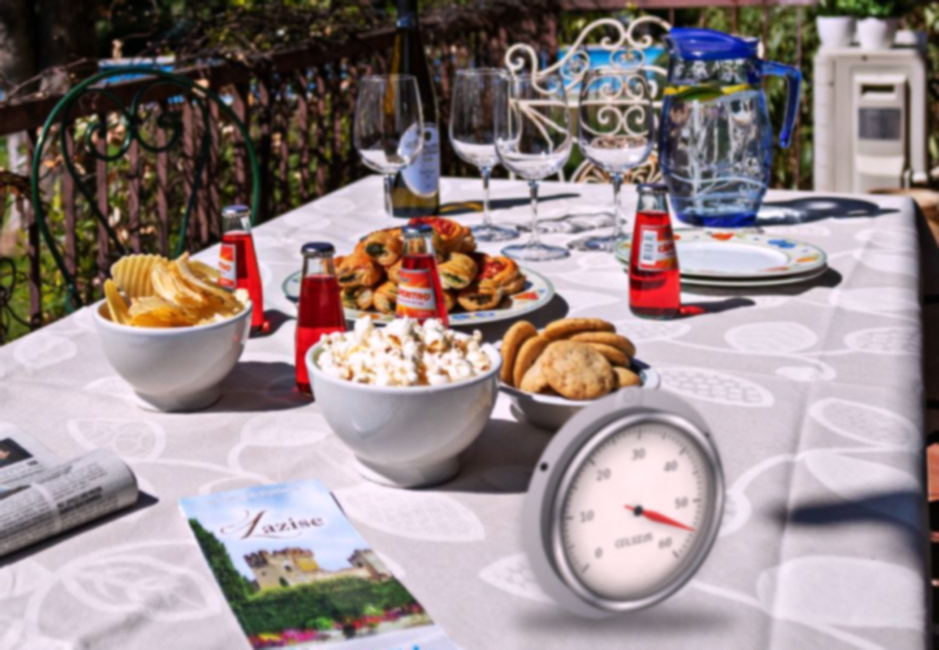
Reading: {"value": 55, "unit": "°C"}
